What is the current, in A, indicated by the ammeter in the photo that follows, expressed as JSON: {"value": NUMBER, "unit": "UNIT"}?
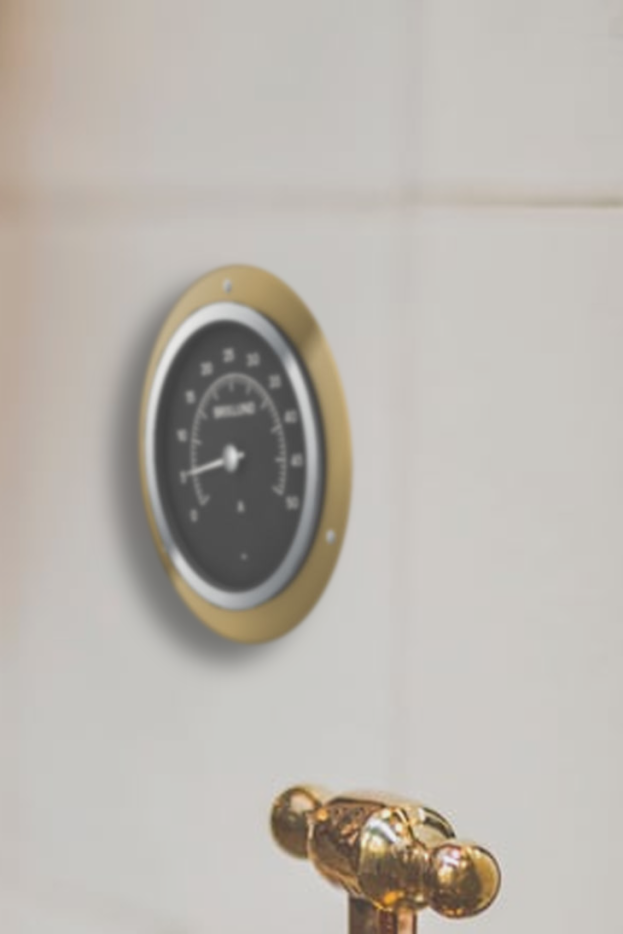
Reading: {"value": 5, "unit": "A"}
